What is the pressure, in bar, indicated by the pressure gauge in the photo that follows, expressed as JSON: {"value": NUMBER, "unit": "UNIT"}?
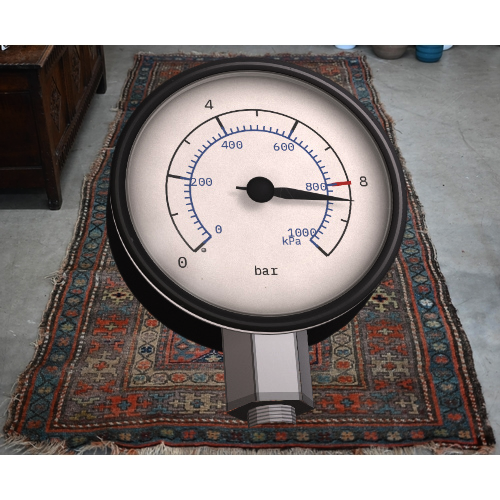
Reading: {"value": 8.5, "unit": "bar"}
